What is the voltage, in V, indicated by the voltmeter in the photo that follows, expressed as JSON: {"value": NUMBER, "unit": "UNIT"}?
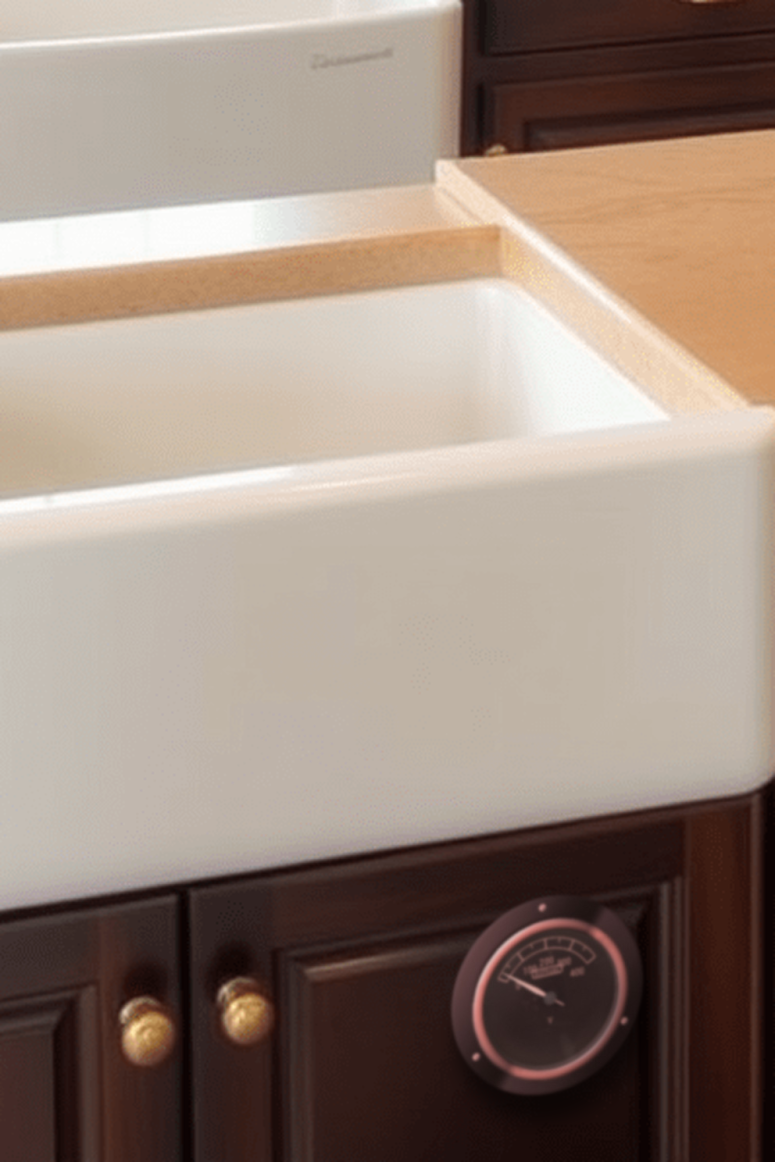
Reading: {"value": 25, "unit": "V"}
